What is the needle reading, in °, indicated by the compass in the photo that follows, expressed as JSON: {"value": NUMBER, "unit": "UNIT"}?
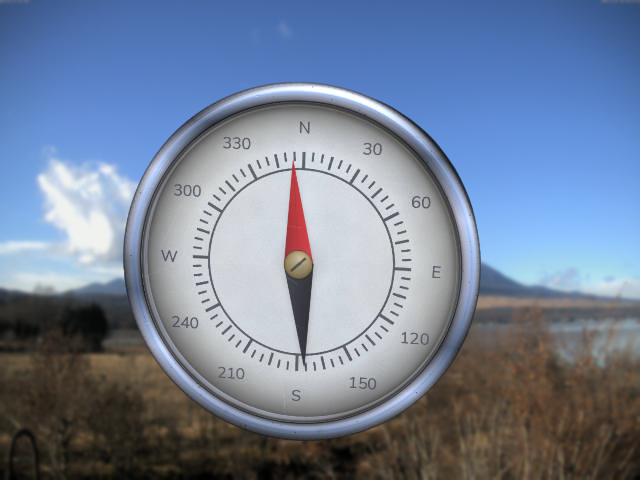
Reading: {"value": 355, "unit": "°"}
